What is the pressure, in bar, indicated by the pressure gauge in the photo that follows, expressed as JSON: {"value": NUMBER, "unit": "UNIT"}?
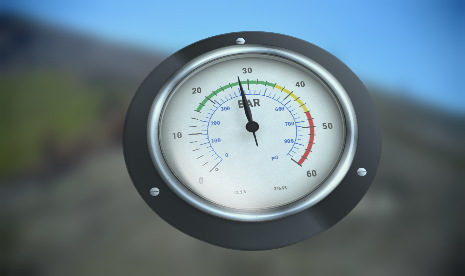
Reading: {"value": 28, "unit": "bar"}
